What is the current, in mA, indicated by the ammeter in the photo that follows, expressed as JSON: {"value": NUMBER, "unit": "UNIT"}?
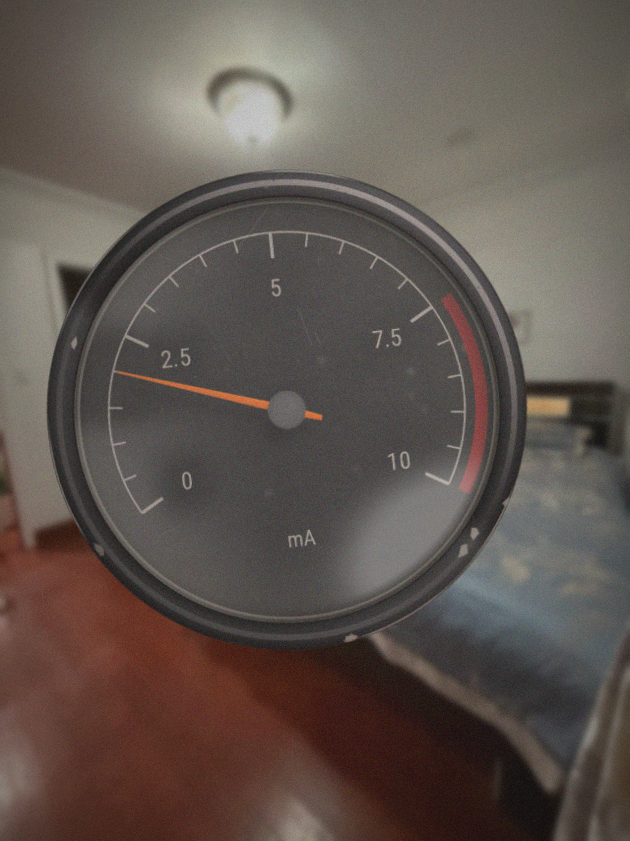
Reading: {"value": 2, "unit": "mA"}
